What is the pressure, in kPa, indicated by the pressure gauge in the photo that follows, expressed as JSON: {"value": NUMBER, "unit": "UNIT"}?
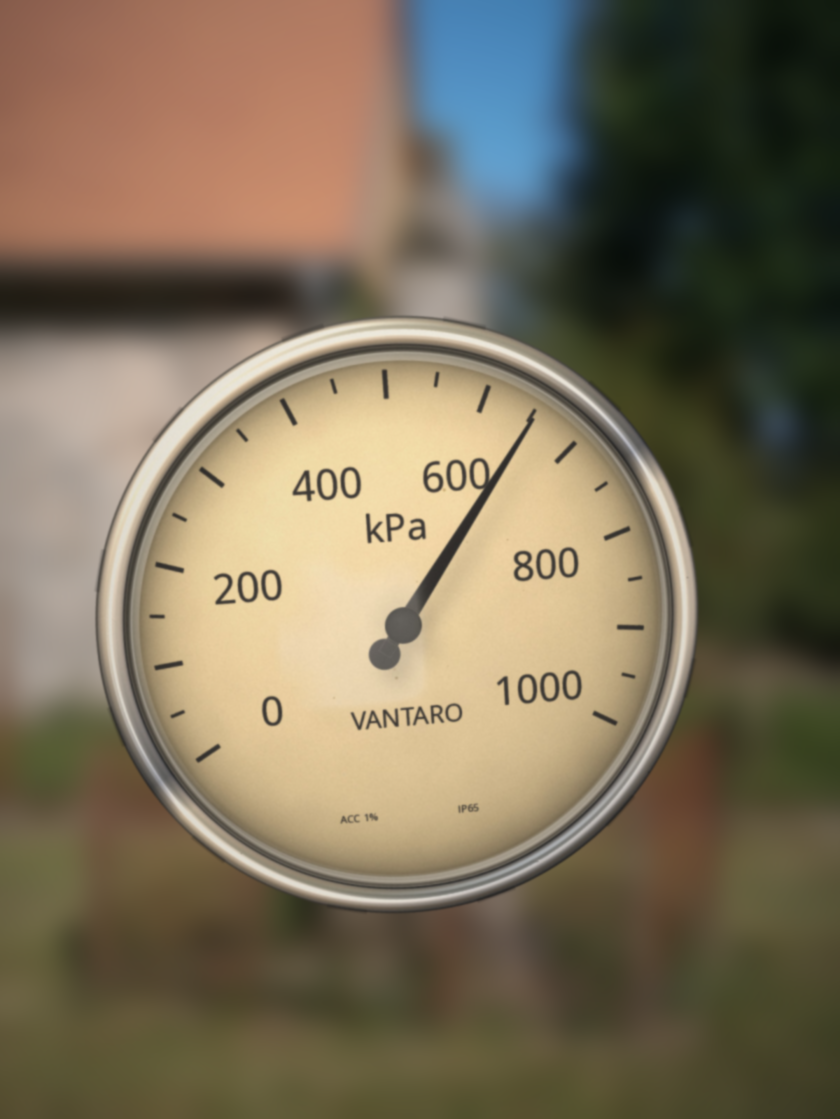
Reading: {"value": 650, "unit": "kPa"}
